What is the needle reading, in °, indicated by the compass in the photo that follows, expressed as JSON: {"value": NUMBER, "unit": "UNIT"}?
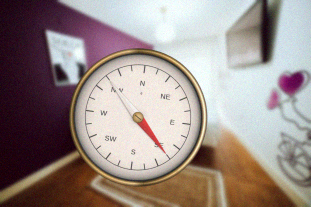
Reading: {"value": 135, "unit": "°"}
